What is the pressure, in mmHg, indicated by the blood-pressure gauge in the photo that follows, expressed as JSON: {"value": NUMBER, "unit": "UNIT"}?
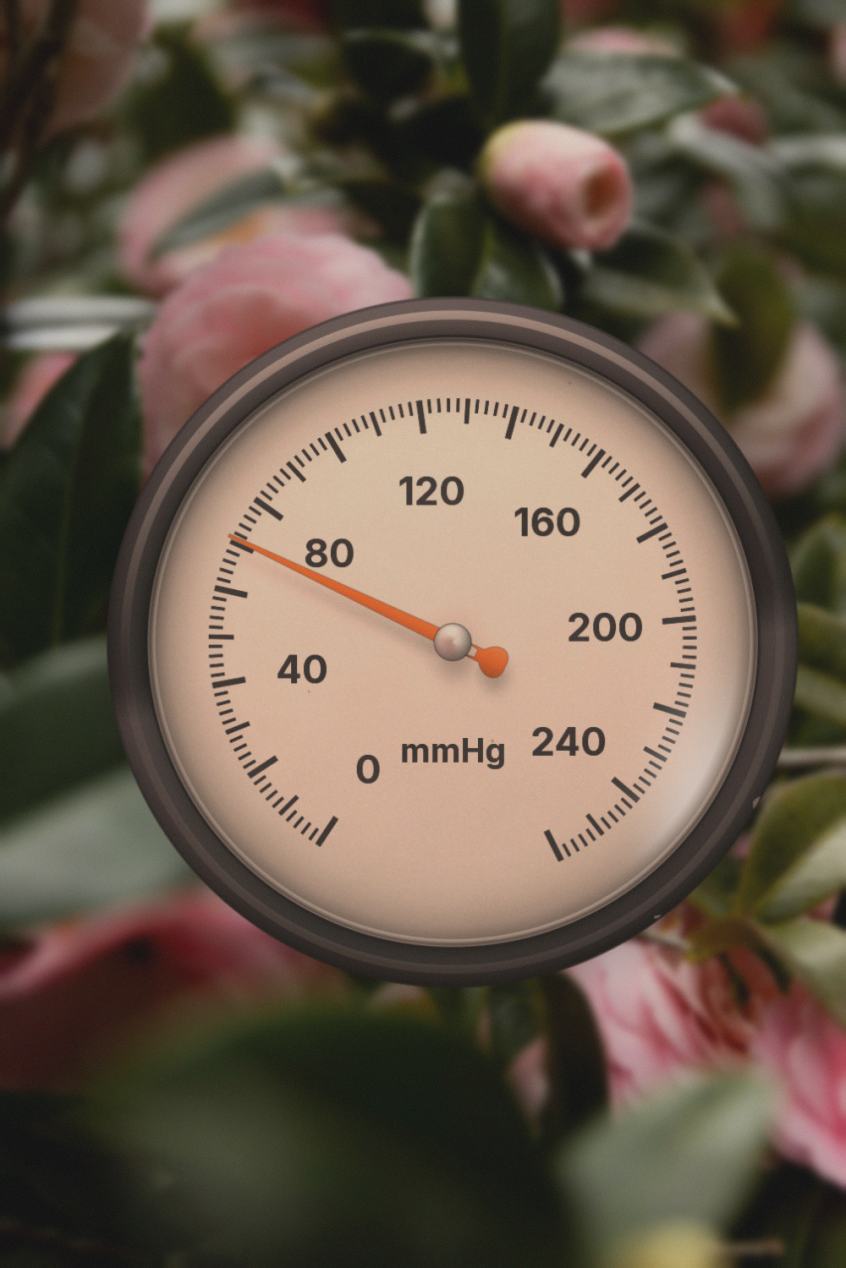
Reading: {"value": 71, "unit": "mmHg"}
